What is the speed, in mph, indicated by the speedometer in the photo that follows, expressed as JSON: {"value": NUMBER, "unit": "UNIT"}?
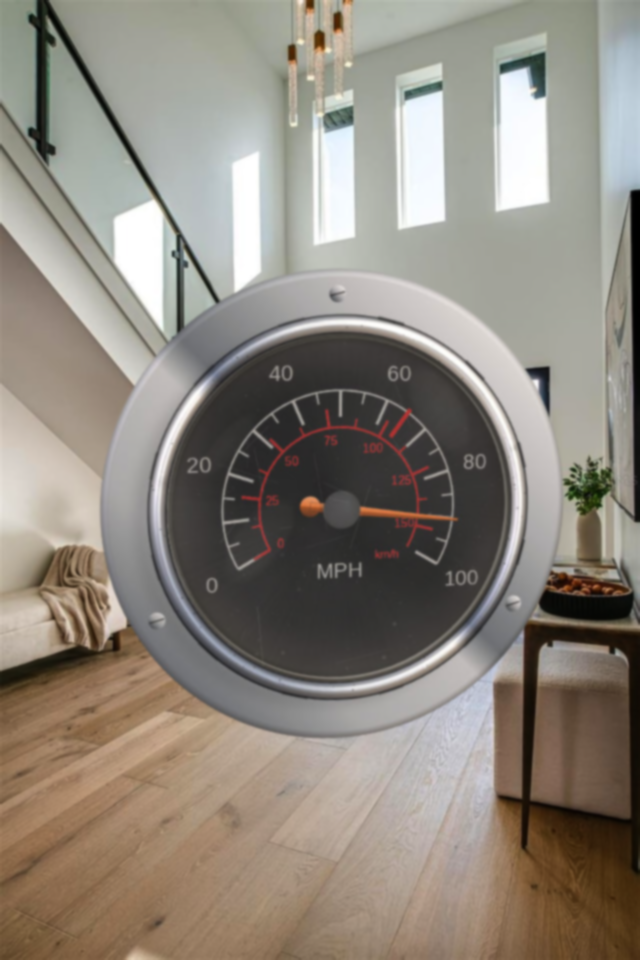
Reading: {"value": 90, "unit": "mph"}
